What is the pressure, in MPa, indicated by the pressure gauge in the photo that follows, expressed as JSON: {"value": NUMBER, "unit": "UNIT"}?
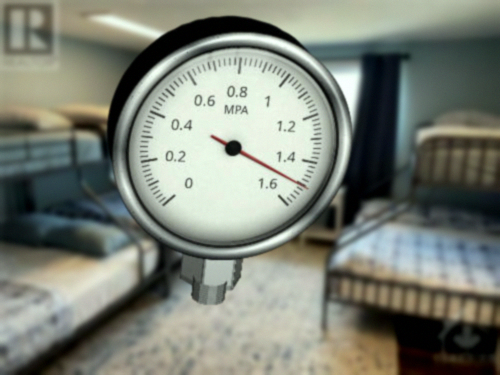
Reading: {"value": 1.5, "unit": "MPa"}
